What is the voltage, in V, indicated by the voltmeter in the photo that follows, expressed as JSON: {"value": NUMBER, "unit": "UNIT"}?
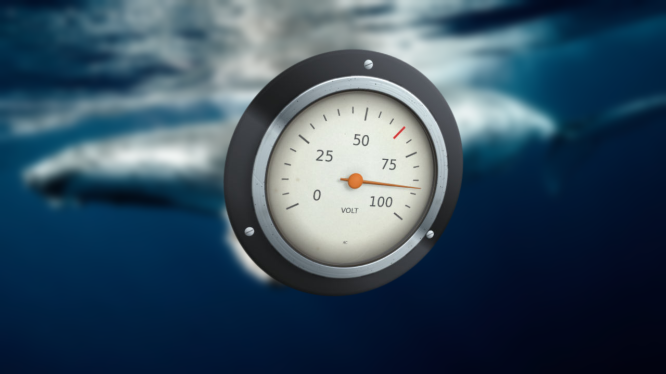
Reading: {"value": 87.5, "unit": "V"}
